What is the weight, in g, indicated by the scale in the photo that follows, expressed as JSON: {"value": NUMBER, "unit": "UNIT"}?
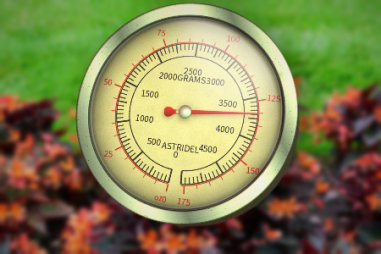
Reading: {"value": 3700, "unit": "g"}
